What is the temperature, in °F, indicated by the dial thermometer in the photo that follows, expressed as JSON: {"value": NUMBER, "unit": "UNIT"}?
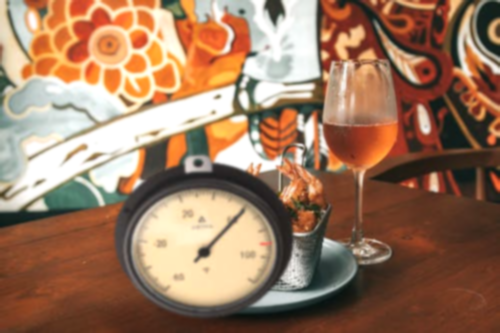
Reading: {"value": 60, "unit": "°F"}
